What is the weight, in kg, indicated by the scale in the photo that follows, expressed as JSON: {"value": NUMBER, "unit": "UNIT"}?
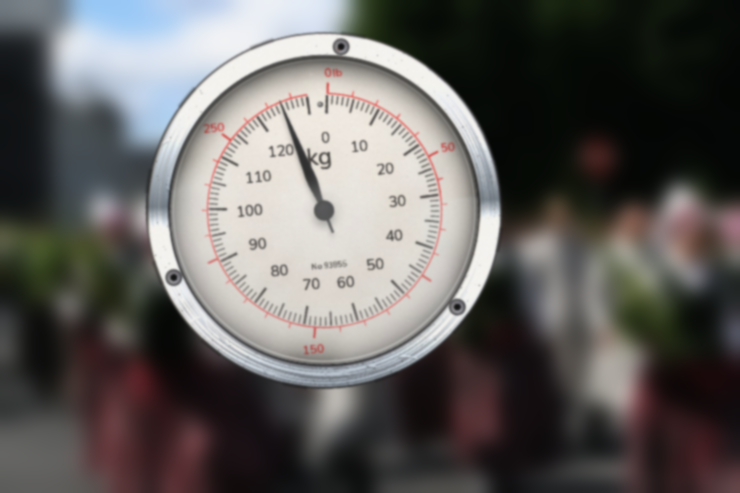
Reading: {"value": 125, "unit": "kg"}
